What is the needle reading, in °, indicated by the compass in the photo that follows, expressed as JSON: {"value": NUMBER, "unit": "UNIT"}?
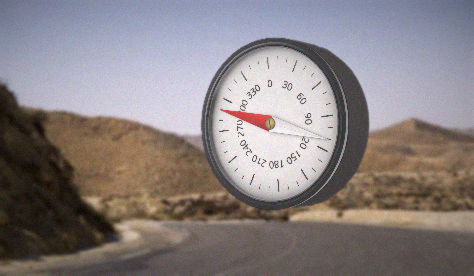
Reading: {"value": 290, "unit": "°"}
